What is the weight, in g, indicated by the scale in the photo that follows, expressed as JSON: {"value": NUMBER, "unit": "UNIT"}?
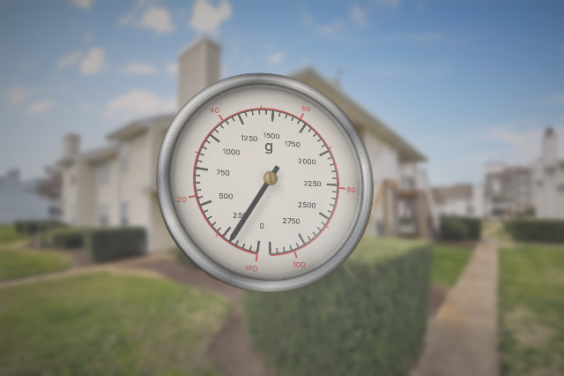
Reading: {"value": 200, "unit": "g"}
